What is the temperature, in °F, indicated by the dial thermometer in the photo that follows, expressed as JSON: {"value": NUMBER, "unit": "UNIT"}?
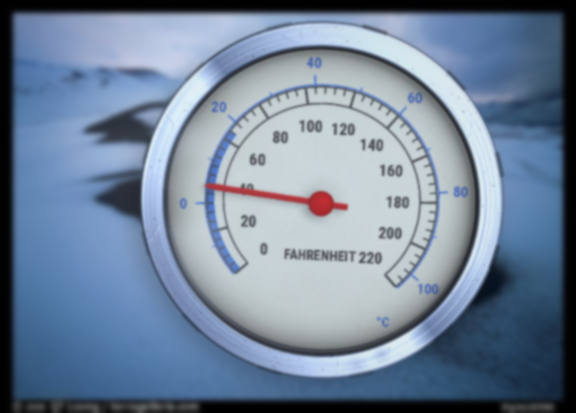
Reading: {"value": 40, "unit": "°F"}
